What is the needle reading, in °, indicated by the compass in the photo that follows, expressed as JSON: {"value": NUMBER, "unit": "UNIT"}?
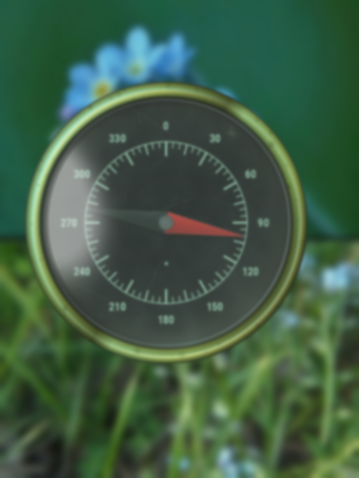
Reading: {"value": 100, "unit": "°"}
